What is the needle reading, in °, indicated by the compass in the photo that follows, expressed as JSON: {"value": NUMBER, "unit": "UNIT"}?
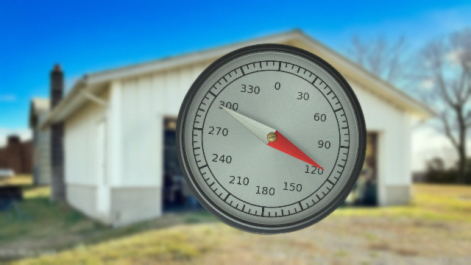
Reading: {"value": 115, "unit": "°"}
